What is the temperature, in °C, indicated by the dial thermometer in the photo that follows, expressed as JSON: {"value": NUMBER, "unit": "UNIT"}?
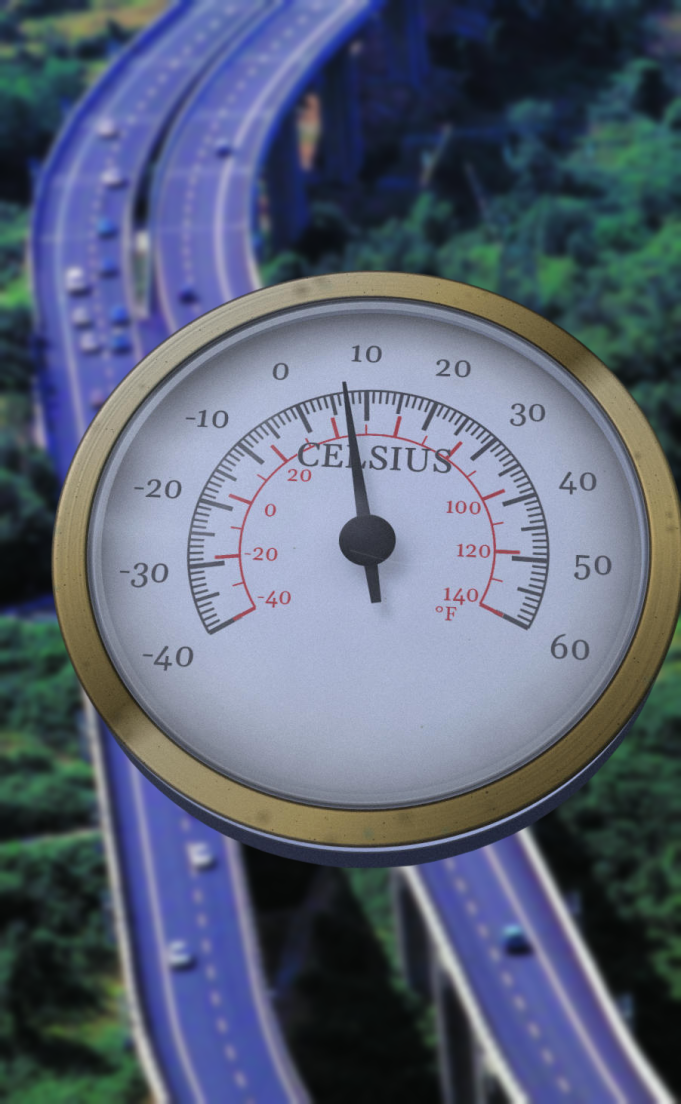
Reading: {"value": 7, "unit": "°C"}
